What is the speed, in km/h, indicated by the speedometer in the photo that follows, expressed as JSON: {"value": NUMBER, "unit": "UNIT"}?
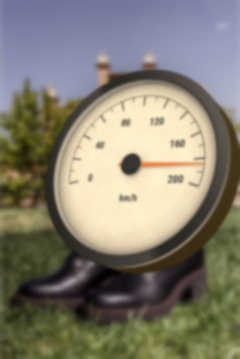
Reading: {"value": 185, "unit": "km/h"}
